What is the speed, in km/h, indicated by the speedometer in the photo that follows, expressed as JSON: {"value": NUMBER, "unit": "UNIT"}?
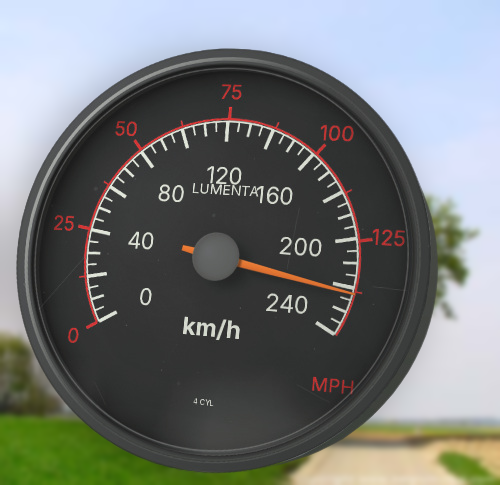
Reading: {"value": 222.5, "unit": "km/h"}
